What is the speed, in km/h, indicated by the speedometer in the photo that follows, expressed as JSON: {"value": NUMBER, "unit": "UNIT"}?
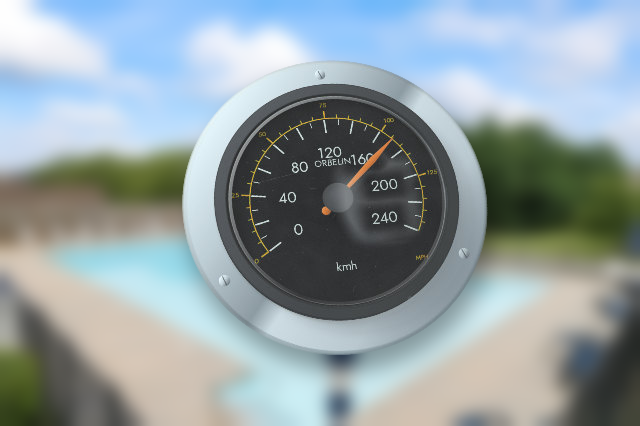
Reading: {"value": 170, "unit": "km/h"}
